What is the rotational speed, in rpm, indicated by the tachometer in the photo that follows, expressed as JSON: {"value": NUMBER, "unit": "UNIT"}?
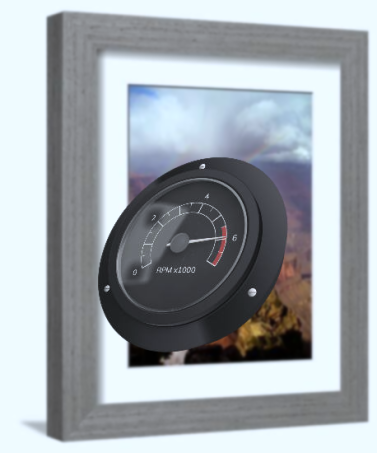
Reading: {"value": 6000, "unit": "rpm"}
